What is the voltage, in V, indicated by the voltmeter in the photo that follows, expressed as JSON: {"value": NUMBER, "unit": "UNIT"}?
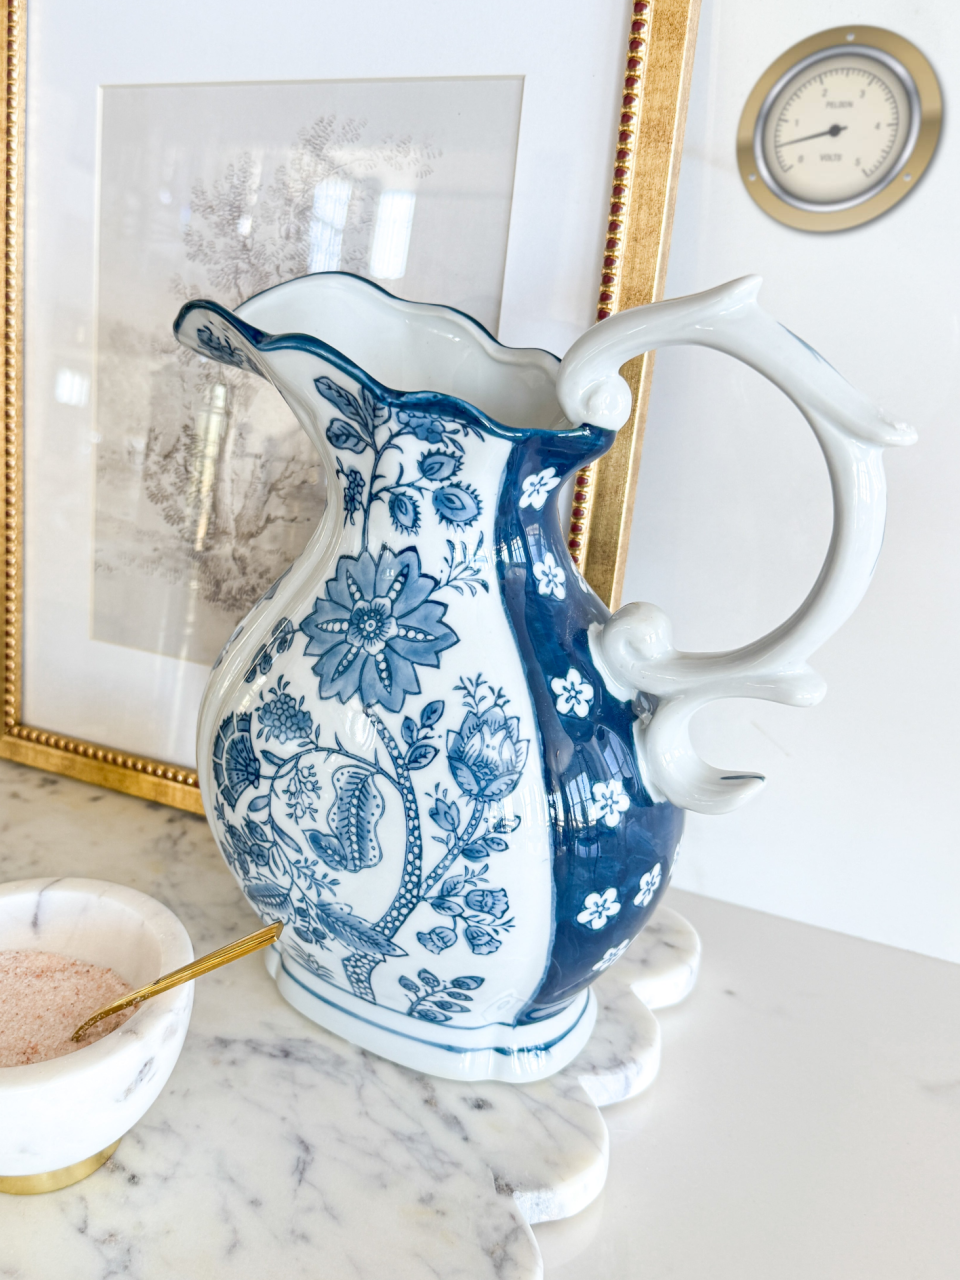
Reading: {"value": 0.5, "unit": "V"}
